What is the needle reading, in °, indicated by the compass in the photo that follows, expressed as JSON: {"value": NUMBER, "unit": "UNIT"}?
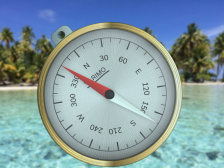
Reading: {"value": 340, "unit": "°"}
